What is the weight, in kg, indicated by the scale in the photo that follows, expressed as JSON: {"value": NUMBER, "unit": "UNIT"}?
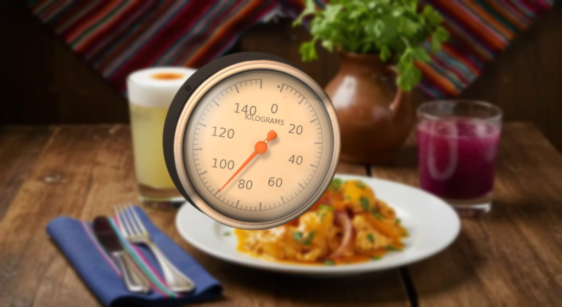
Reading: {"value": 90, "unit": "kg"}
